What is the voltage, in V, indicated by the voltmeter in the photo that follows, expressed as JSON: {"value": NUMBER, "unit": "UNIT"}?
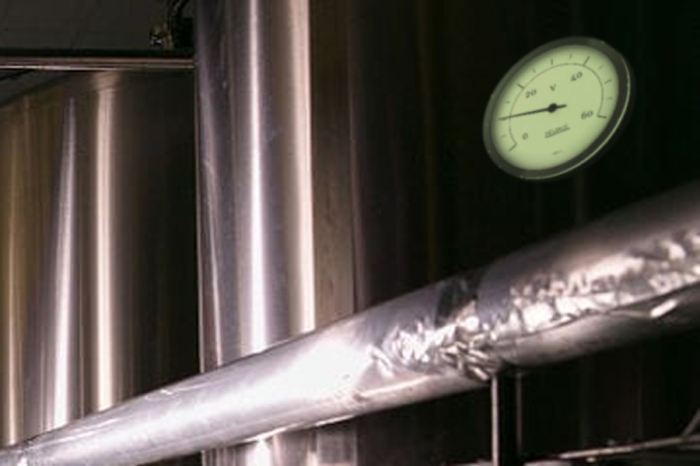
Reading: {"value": 10, "unit": "V"}
